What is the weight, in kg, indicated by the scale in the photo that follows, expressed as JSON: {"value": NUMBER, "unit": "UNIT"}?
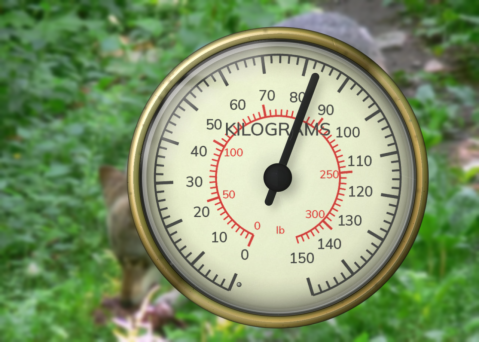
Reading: {"value": 83, "unit": "kg"}
